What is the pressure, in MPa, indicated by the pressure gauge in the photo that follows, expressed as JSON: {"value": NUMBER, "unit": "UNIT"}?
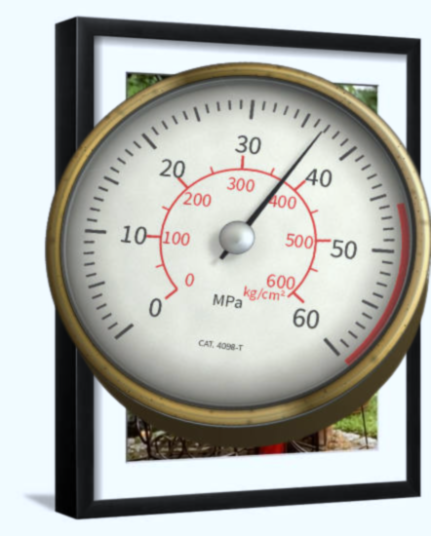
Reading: {"value": 37, "unit": "MPa"}
